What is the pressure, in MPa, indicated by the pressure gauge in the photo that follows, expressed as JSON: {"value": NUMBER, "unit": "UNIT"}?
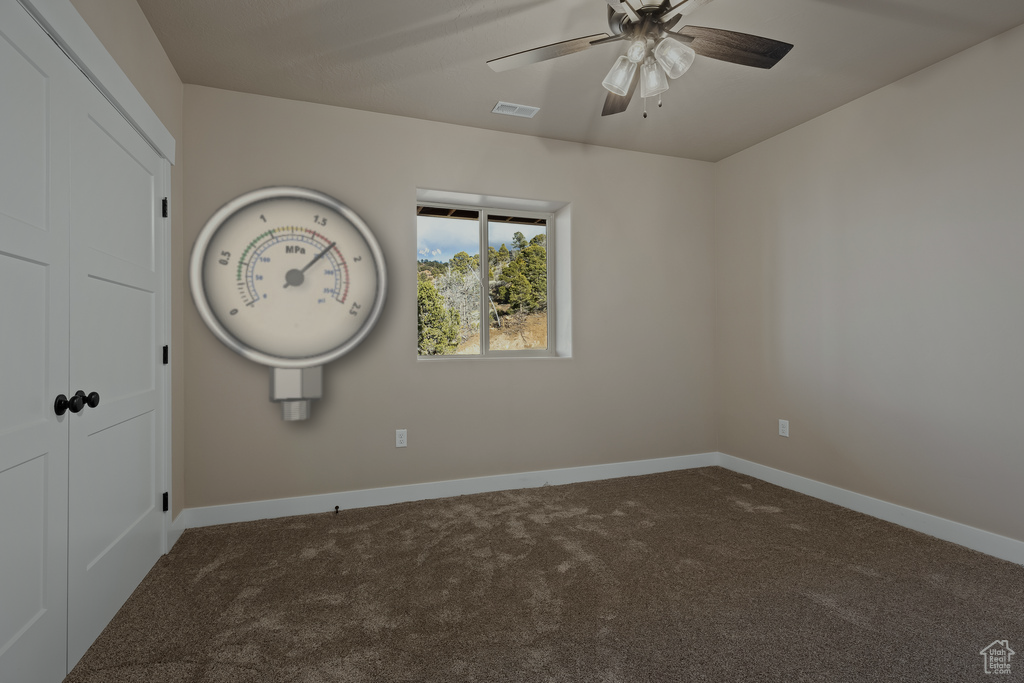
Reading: {"value": 1.75, "unit": "MPa"}
